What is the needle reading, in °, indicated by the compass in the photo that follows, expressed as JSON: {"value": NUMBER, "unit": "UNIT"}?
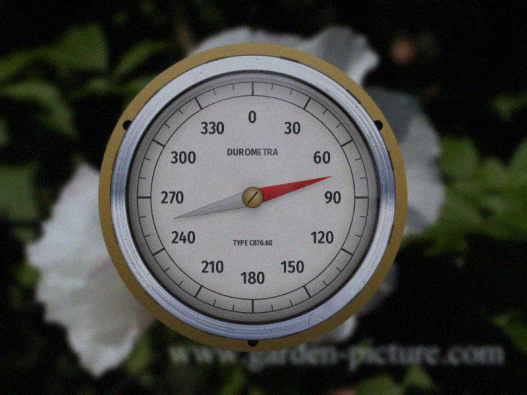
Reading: {"value": 75, "unit": "°"}
